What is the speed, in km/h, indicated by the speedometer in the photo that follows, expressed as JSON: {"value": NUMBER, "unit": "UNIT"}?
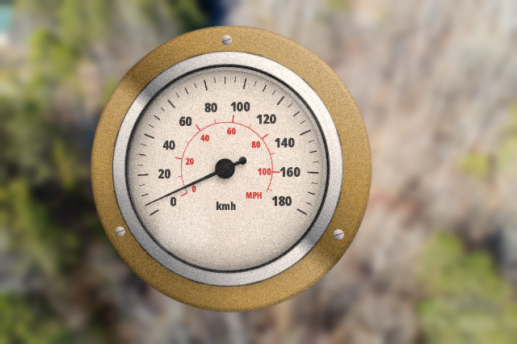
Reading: {"value": 5, "unit": "km/h"}
